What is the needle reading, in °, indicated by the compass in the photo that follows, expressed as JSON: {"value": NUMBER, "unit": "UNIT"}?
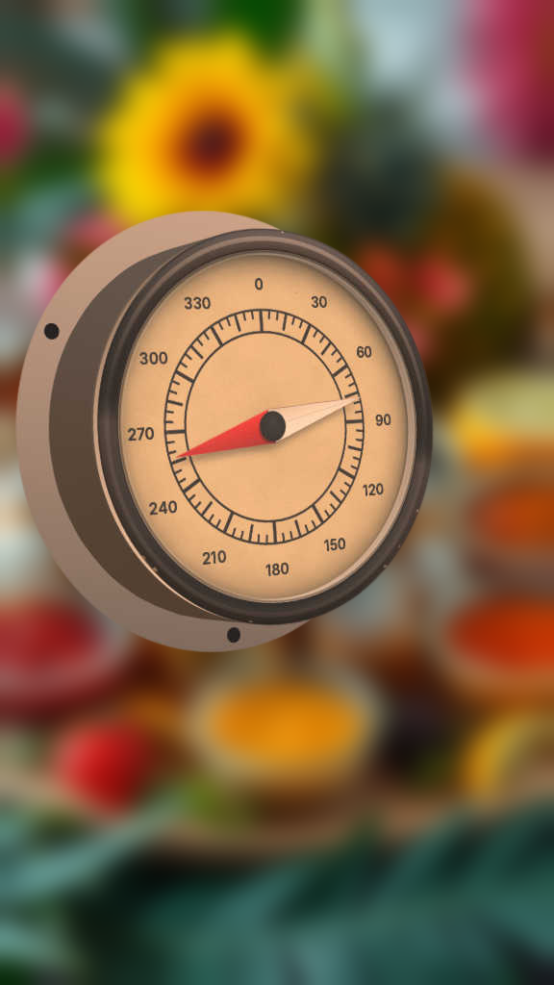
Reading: {"value": 257.5, "unit": "°"}
